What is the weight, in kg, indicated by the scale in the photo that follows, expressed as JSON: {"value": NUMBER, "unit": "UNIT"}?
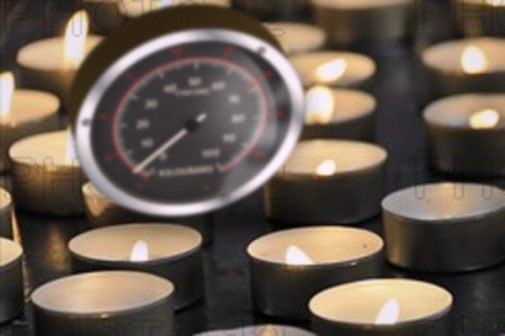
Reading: {"value": 5, "unit": "kg"}
